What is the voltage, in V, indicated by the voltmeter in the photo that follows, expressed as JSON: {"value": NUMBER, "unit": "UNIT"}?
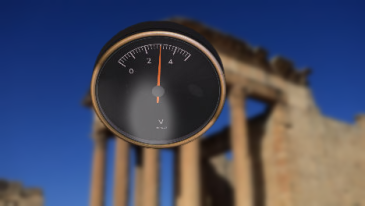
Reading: {"value": 3, "unit": "V"}
